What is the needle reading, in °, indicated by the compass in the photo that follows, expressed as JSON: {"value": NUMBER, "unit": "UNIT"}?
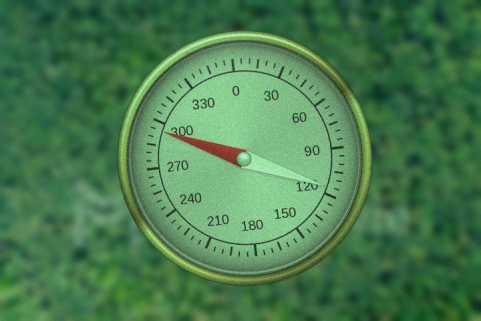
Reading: {"value": 295, "unit": "°"}
